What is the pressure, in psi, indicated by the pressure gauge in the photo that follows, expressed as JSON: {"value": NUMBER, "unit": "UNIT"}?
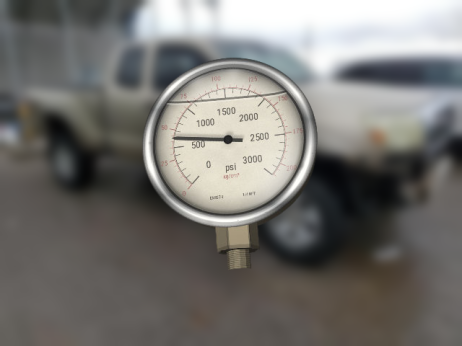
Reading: {"value": 600, "unit": "psi"}
